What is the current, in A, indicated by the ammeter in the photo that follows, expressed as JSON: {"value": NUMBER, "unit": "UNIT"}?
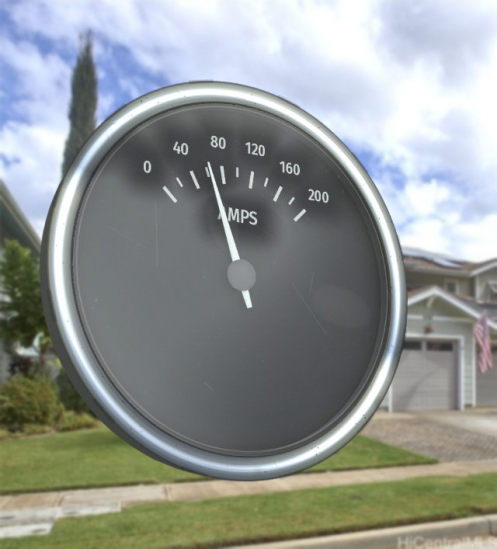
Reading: {"value": 60, "unit": "A"}
